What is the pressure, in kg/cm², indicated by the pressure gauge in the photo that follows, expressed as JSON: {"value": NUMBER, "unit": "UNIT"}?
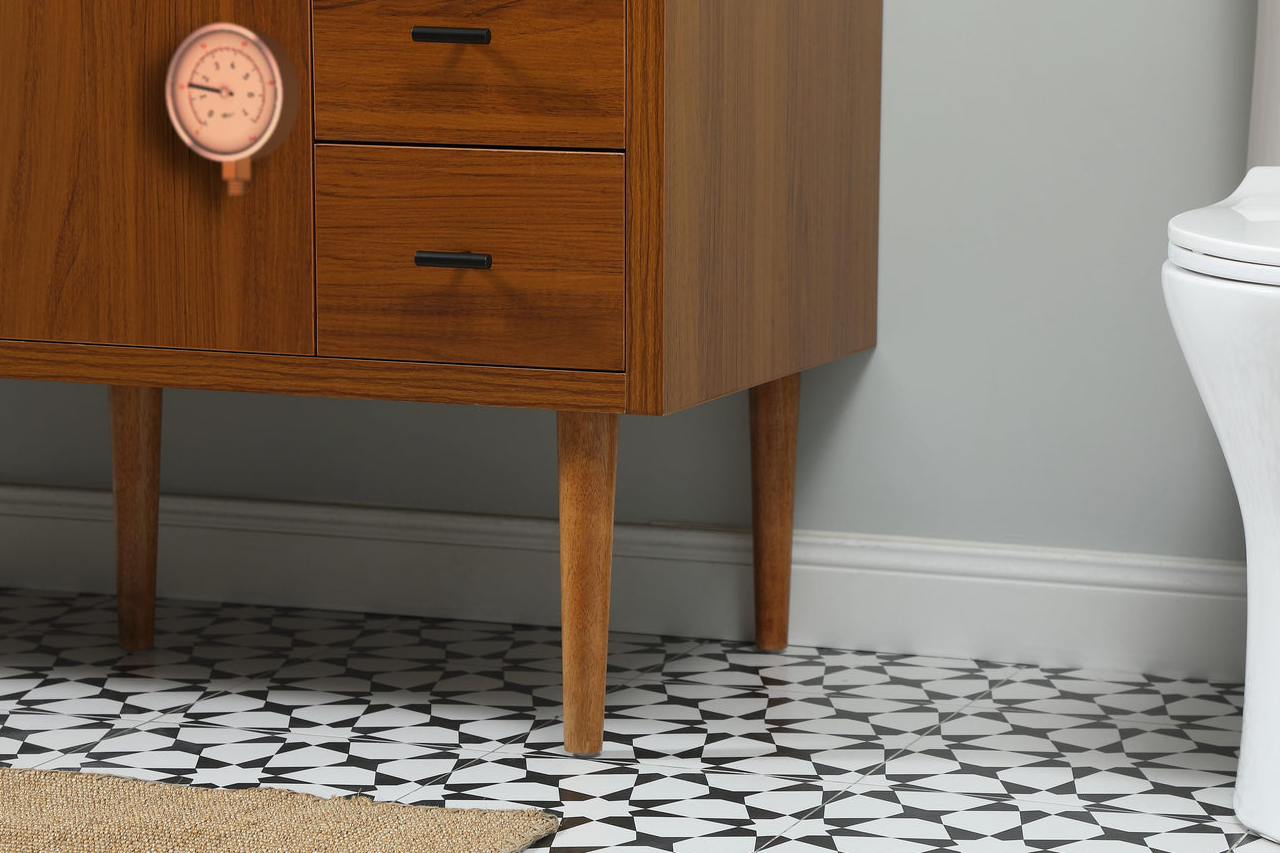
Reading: {"value": 1.5, "unit": "kg/cm²"}
